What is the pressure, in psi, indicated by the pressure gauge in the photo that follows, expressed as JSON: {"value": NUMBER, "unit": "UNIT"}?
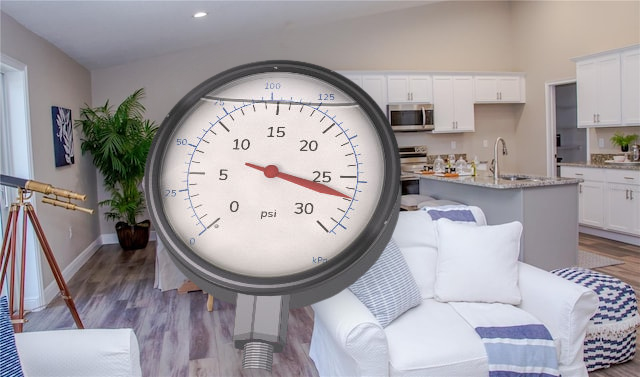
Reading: {"value": 27, "unit": "psi"}
